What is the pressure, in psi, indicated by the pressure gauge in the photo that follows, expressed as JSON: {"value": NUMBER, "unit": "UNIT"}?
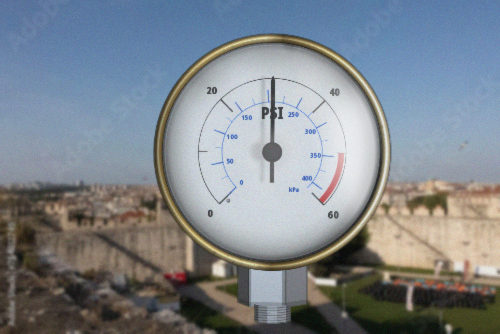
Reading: {"value": 30, "unit": "psi"}
